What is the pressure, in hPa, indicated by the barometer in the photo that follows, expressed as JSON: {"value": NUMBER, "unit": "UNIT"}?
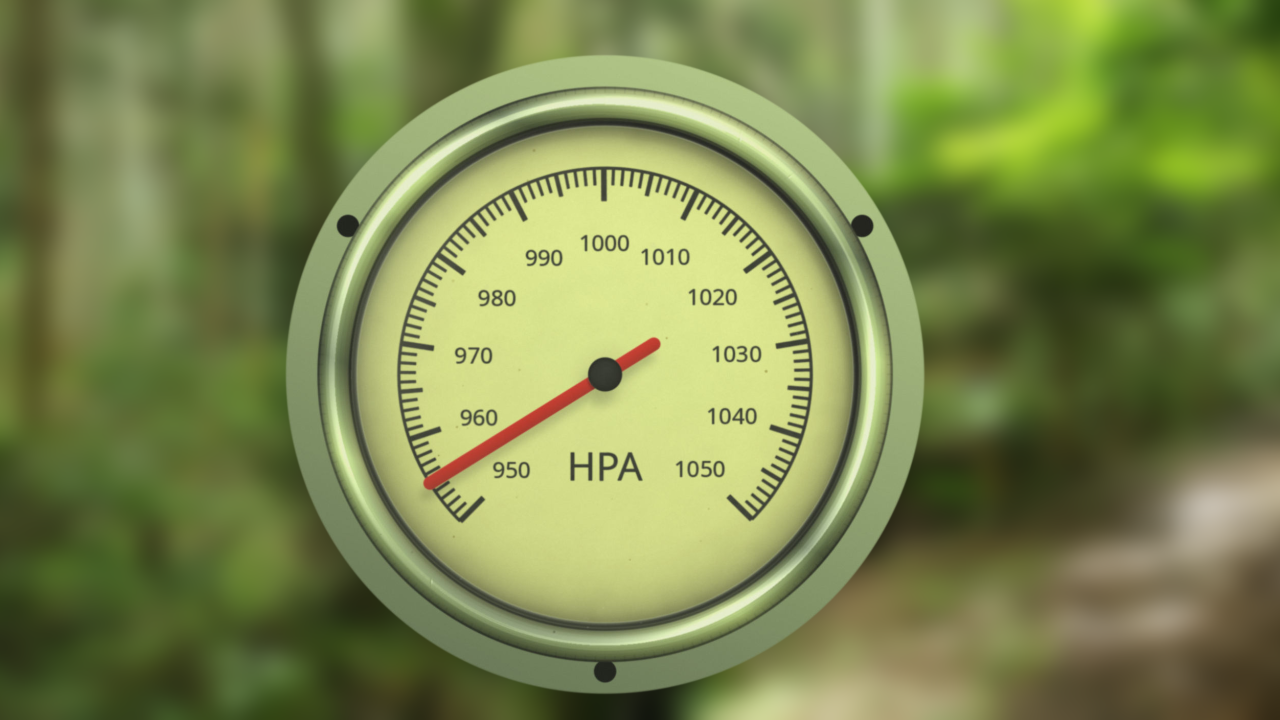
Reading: {"value": 955, "unit": "hPa"}
